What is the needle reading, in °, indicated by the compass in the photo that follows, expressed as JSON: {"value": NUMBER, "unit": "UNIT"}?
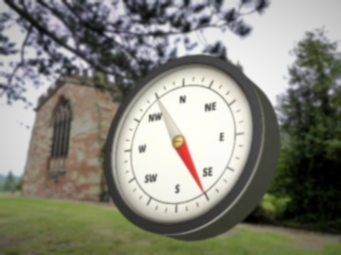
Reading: {"value": 150, "unit": "°"}
